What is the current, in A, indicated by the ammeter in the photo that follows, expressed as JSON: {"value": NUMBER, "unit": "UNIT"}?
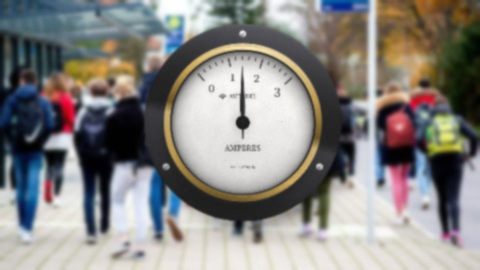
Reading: {"value": 1.4, "unit": "A"}
